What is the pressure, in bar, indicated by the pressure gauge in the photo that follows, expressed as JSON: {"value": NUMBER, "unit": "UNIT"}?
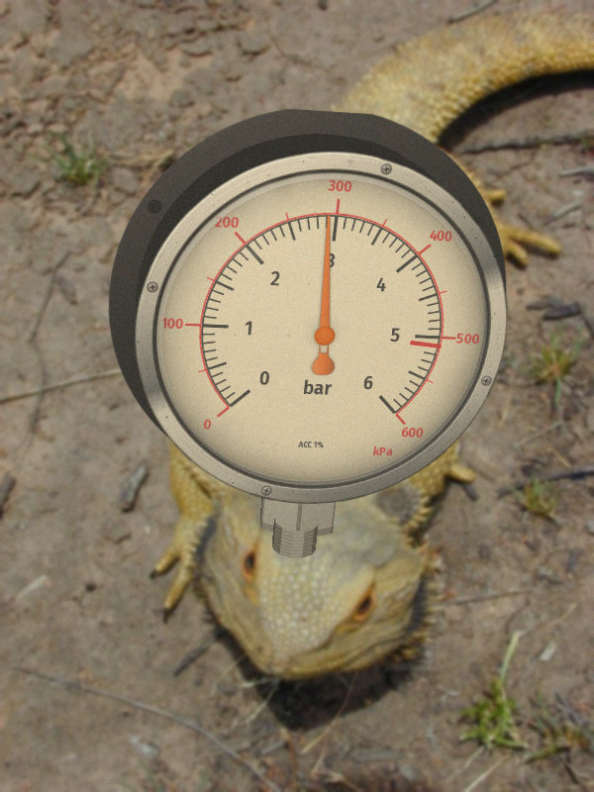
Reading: {"value": 2.9, "unit": "bar"}
